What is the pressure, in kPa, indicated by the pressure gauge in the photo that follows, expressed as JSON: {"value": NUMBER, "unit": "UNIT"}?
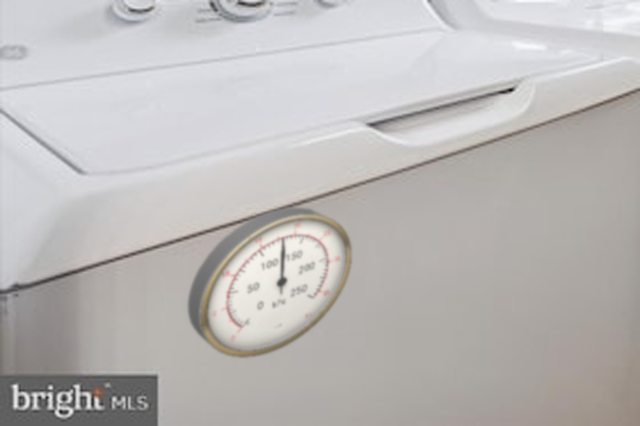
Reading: {"value": 125, "unit": "kPa"}
